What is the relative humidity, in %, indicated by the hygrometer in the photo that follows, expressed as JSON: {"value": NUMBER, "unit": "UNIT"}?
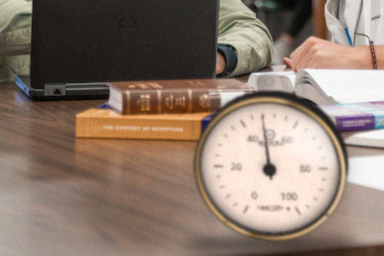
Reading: {"value": 48, "unit": "%"}
